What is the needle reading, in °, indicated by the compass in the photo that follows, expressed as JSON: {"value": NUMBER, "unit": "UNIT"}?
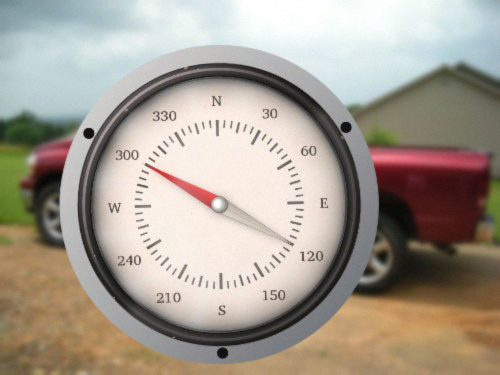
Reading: {"value": 300, "unit": "°"}
